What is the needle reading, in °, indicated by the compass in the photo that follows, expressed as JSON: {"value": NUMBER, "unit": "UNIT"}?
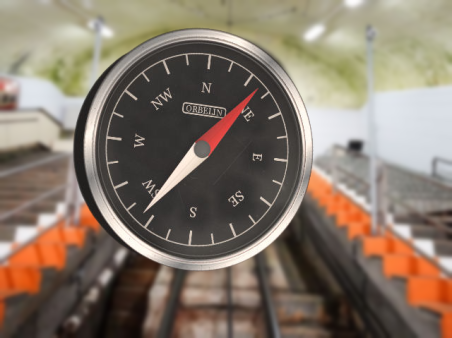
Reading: {"value": 37.5, "unit": "°"}
